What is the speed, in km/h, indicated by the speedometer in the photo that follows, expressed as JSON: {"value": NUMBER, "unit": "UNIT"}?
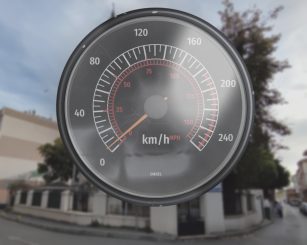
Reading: {"value": 5, "unit": "km/h"}
